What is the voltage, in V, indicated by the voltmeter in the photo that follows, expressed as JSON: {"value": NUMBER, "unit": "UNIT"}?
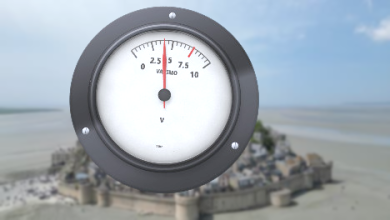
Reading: {"value": 4, "unit": "V"}
